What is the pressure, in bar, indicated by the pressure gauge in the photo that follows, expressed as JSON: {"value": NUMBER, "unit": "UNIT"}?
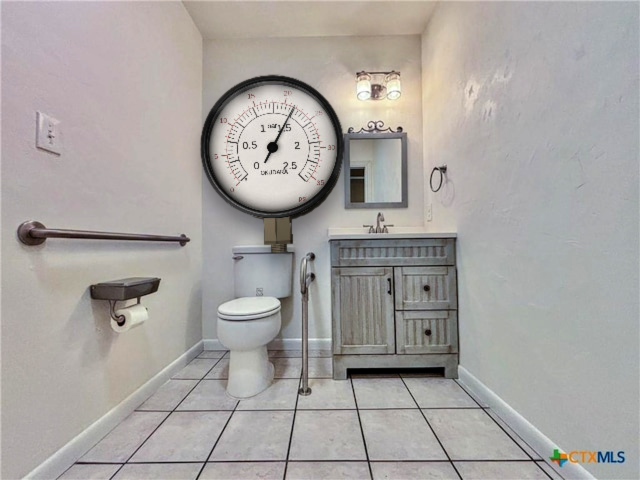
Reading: {"value": 1.5, "unit": "bar"}
